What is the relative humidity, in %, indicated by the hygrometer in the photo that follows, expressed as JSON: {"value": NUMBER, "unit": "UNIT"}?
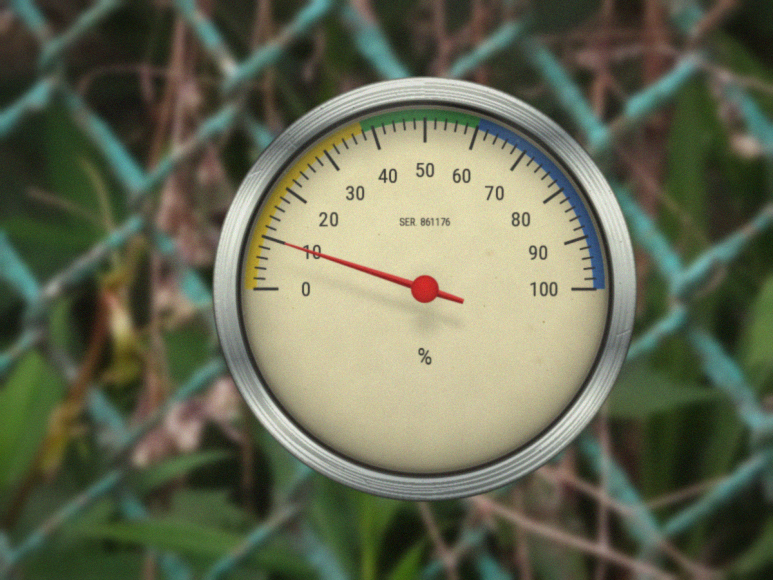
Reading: {"value": 10, "unit": "%"}
